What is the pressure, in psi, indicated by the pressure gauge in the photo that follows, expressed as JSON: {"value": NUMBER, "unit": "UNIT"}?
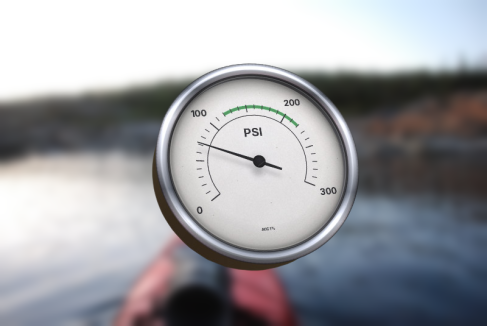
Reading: {"value": 70, "unit": "psi"}
